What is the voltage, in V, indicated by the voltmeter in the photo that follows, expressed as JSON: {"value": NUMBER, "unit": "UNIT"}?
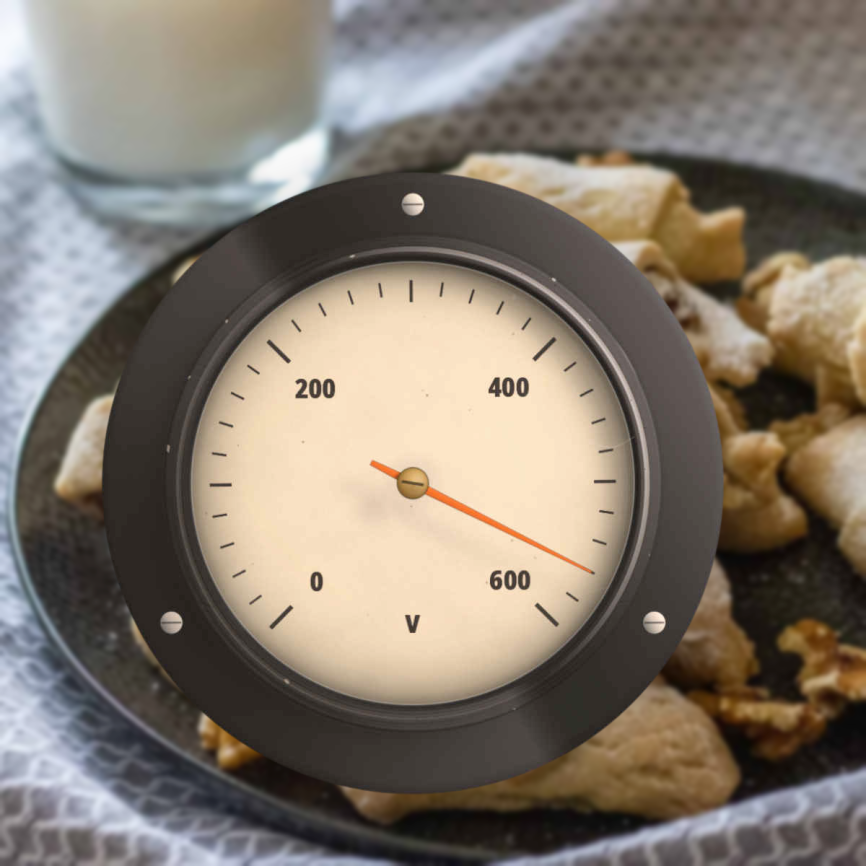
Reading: {"value": 560, "unit": "V"}
